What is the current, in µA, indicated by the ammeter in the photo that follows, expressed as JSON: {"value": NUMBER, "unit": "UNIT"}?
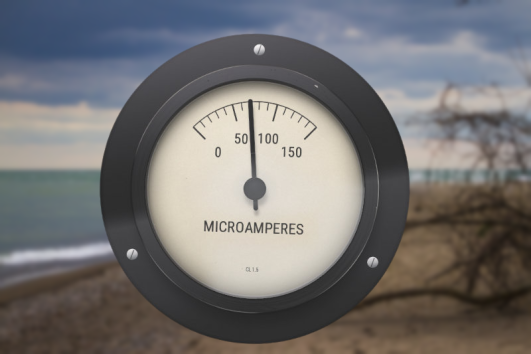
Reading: {"value": 70, "unit": "µA"}
